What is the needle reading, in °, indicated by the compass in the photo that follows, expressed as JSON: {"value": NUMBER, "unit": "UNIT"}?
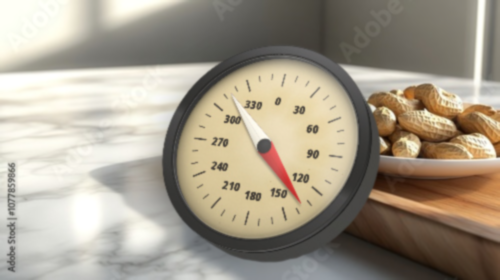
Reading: {"value": 135, "unit": "°"}
